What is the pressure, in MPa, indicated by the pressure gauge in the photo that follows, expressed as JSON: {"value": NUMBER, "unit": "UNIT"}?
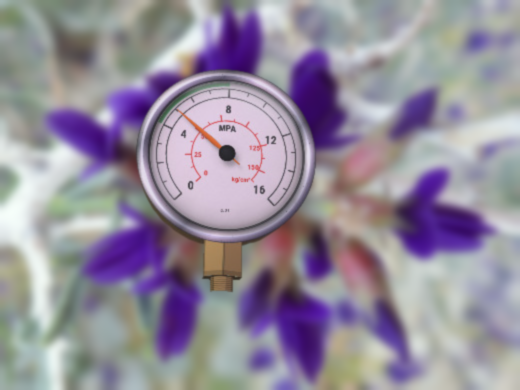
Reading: {"value": 5, "unit": "MPa"}
